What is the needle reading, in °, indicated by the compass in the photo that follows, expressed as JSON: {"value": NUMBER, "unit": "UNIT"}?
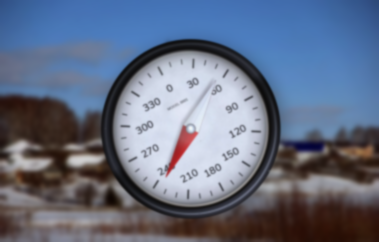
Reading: {"value": 235, "unit": "°"}
